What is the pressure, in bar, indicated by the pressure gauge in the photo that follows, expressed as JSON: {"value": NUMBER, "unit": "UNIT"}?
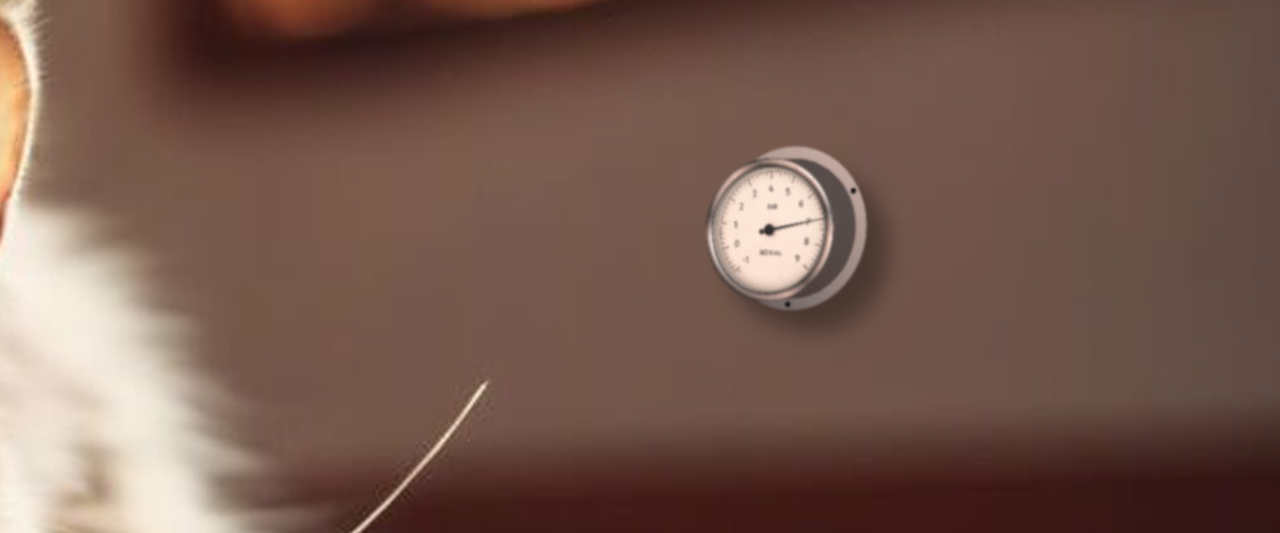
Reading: {"value": 7, "unit": "bar"}
